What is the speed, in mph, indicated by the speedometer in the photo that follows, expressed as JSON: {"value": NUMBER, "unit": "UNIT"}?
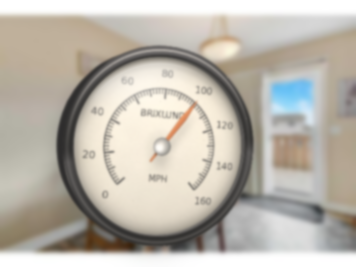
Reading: {"value": 100, "unit": "mph"}
